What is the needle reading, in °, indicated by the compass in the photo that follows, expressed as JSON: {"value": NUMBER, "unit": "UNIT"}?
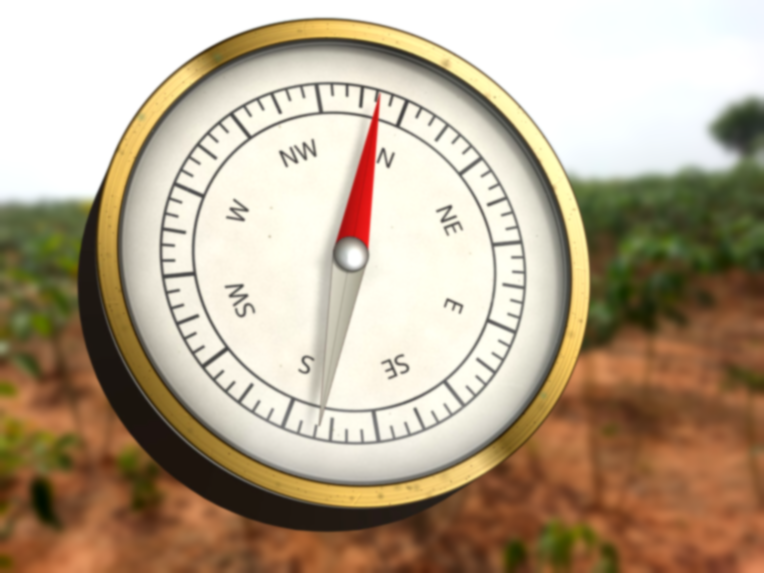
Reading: {"value": 350, "unit": "°"}
